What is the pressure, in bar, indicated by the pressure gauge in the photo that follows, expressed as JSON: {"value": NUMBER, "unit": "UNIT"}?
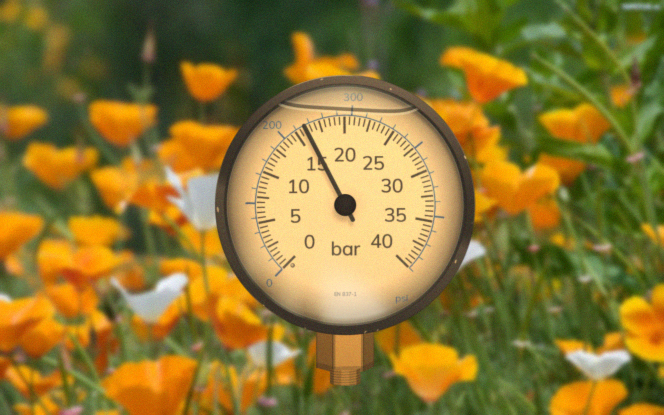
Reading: {"value": 16, "unit": "bar"}
